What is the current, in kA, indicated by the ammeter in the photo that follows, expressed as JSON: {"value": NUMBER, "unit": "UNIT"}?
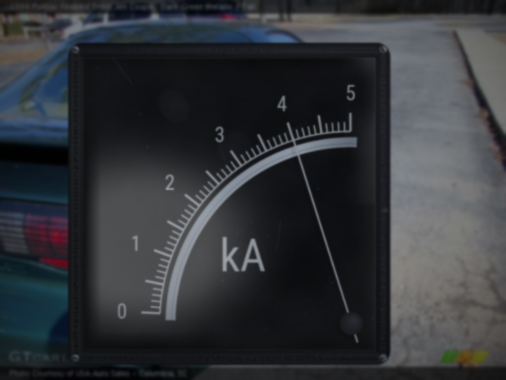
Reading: {"value": 4, "unit": "kA"}
